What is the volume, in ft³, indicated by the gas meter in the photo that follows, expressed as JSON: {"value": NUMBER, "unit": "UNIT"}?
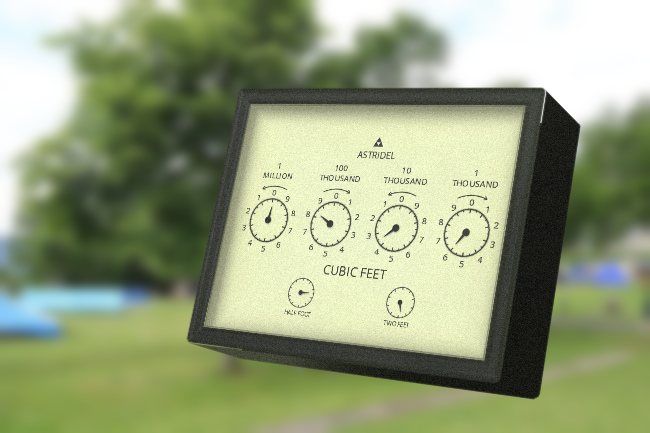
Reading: {"value": 983600, "unit": "ft³"}
